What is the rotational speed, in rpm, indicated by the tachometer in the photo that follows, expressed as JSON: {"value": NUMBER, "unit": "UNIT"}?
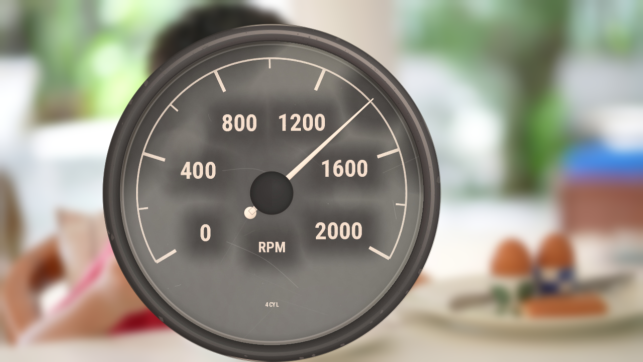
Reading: {"value": 1400, "unit": "rpm"}
